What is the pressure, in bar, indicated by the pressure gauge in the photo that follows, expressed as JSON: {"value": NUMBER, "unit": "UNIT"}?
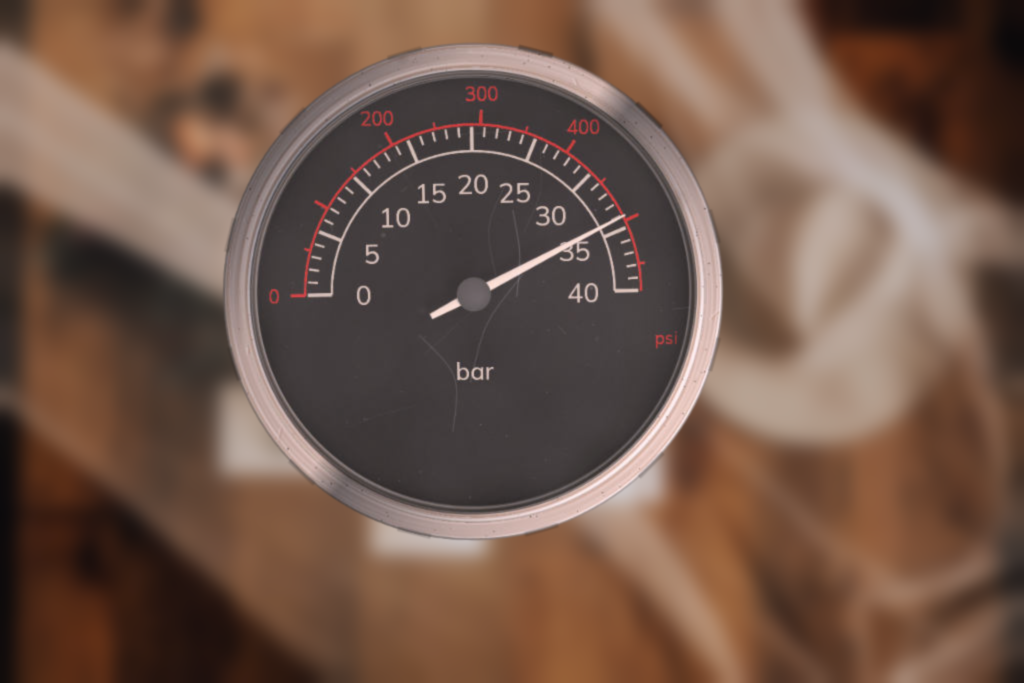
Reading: {"value": 34, "unit": "bar"}
